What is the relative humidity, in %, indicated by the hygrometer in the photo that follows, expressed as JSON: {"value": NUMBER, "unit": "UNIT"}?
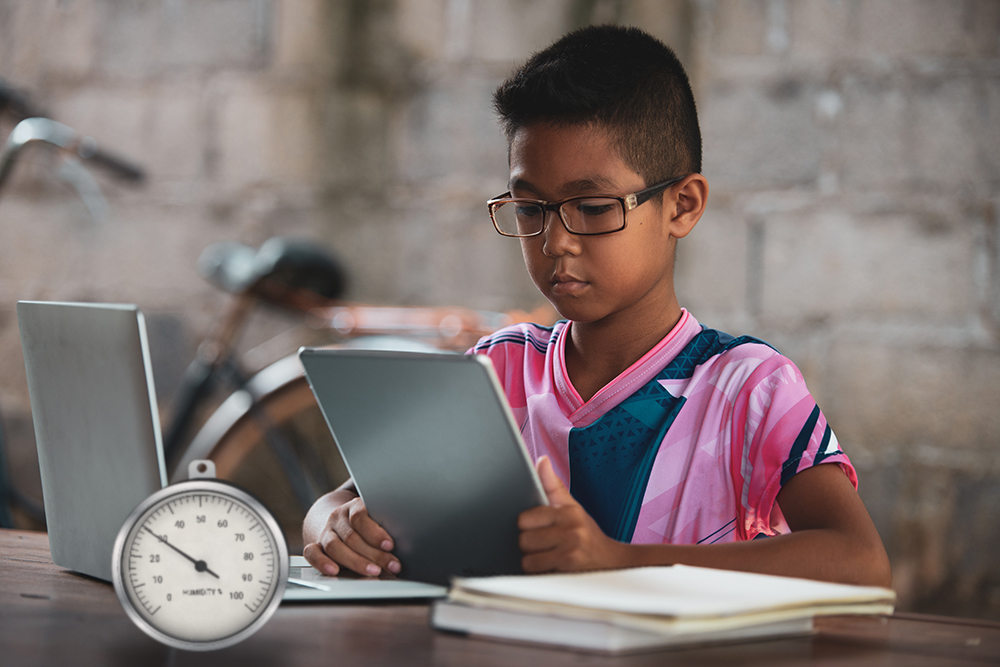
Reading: {"value": 30, "unit": "%"}
